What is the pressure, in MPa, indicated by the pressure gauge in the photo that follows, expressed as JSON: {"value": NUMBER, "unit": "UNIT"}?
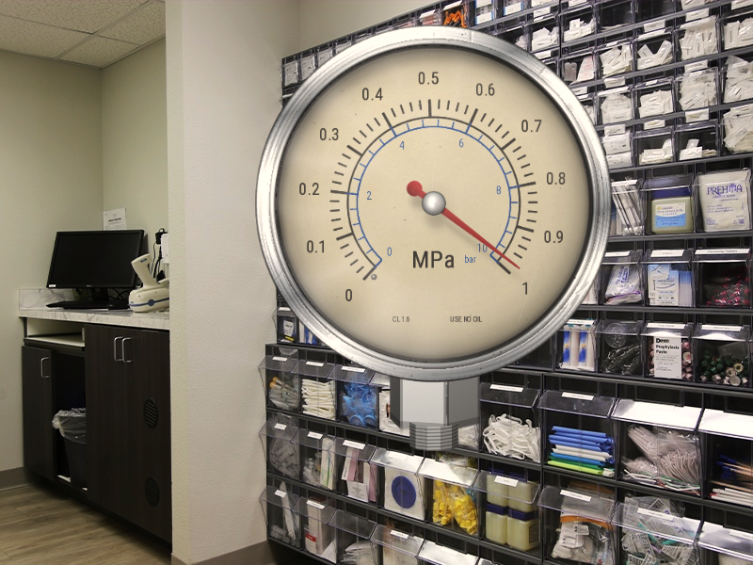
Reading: {"value": 0.98, "unit": "MPa"}
